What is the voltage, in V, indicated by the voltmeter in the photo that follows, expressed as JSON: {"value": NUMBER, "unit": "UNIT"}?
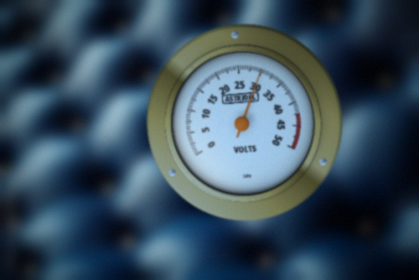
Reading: {"value": 30, "unit": "V"}
